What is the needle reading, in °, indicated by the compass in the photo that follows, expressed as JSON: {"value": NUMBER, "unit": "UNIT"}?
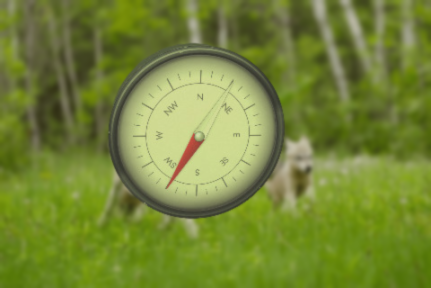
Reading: {"value": 210, "unit": "°"}
